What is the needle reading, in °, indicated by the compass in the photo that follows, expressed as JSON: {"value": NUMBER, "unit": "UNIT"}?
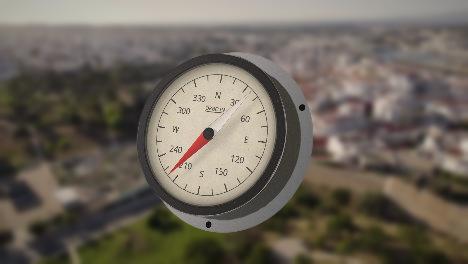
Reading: {"value": 217.5, "unit": "°"}
